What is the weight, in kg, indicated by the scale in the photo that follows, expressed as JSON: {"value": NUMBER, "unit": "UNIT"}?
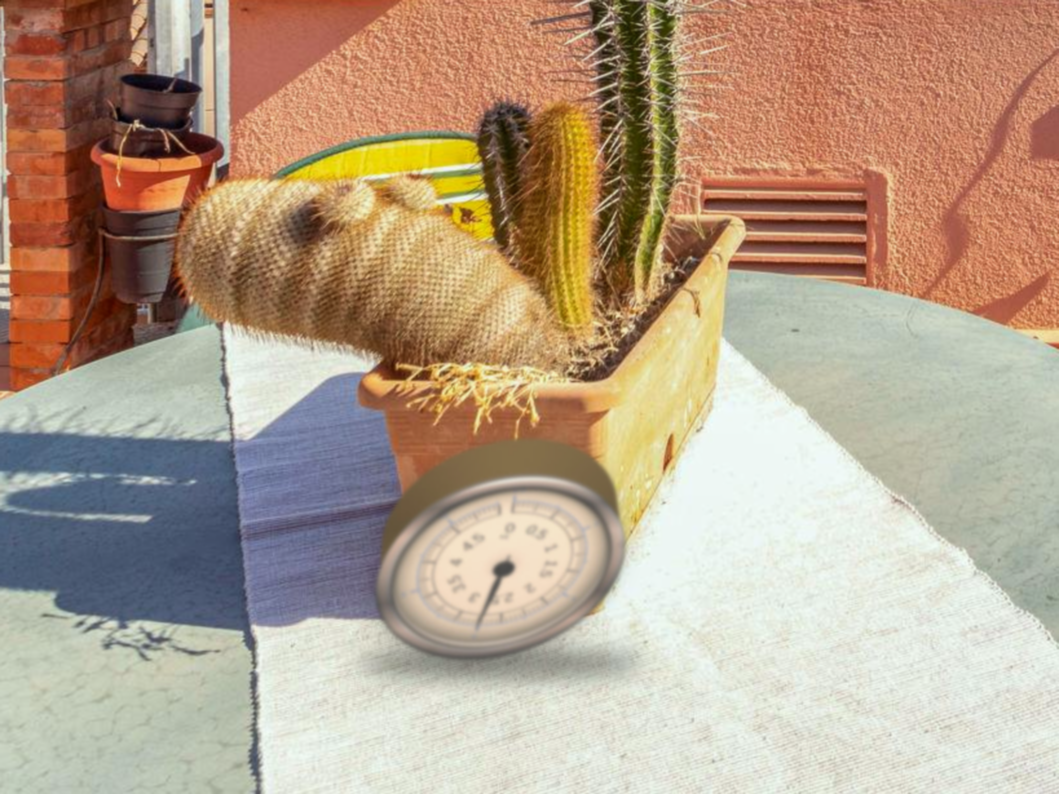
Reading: {"value": 2.75, "unit": "kg"}
